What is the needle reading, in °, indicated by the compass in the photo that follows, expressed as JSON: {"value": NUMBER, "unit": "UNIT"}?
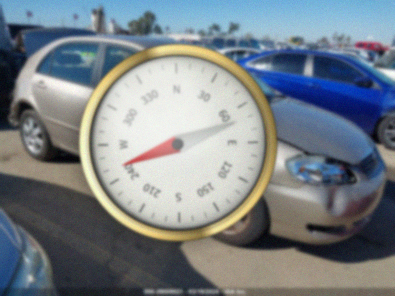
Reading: {"value": 250, "unit": "°"}
